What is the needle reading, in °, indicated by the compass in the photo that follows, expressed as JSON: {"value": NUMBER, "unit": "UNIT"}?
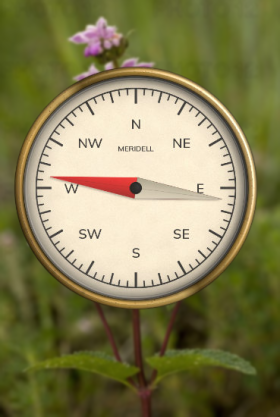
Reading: {"value": 277.5, "unit": "°"}
